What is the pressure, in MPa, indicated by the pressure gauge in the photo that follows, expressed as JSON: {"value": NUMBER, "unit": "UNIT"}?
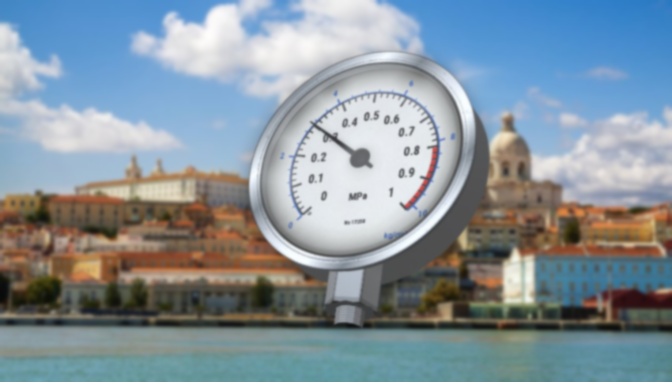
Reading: {"value": 0.3, "unit": "MPa"}
